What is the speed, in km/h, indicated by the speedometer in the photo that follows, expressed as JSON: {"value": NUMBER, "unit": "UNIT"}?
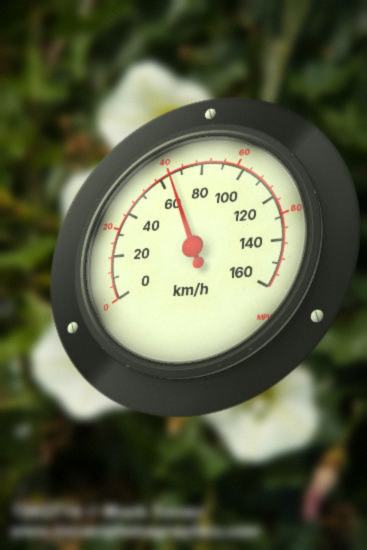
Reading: {"value": 65, "unit": "km/h"}
